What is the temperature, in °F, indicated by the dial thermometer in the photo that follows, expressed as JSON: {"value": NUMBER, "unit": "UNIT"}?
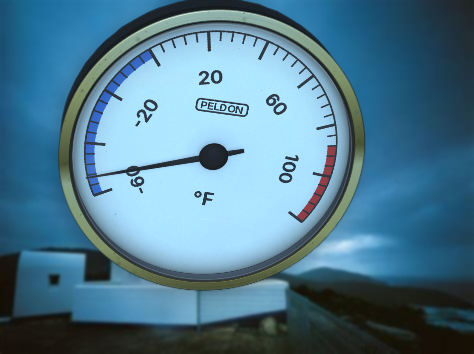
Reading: {"value": -52, "unit": "°F"}
